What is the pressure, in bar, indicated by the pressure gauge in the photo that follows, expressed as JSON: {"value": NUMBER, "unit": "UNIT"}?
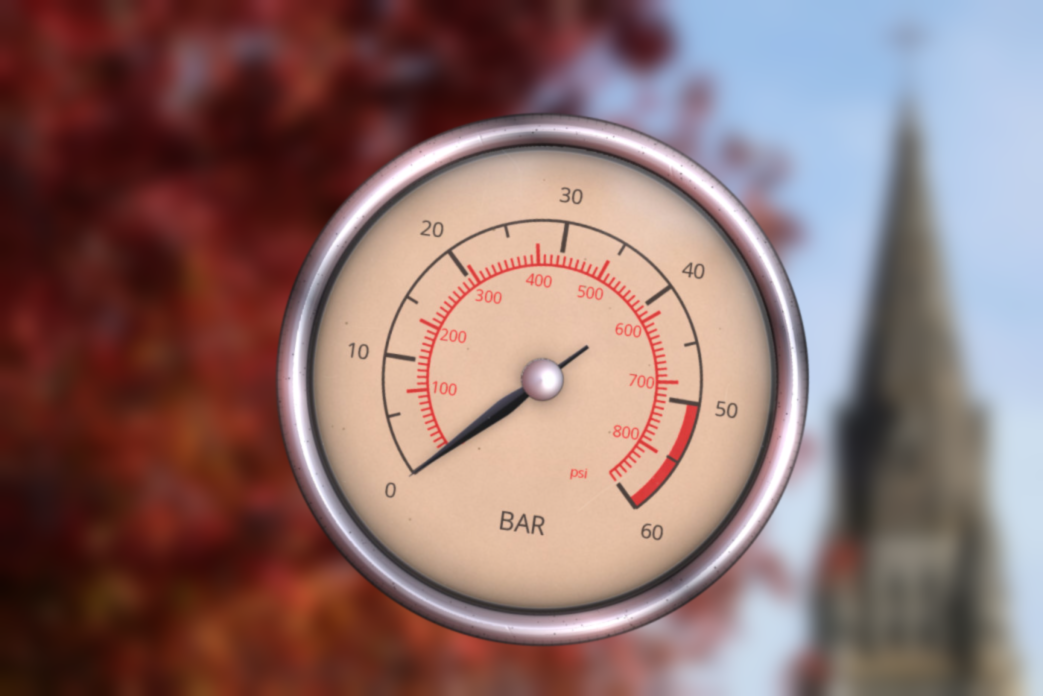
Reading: {"value": 0, "unit": "bar"}
